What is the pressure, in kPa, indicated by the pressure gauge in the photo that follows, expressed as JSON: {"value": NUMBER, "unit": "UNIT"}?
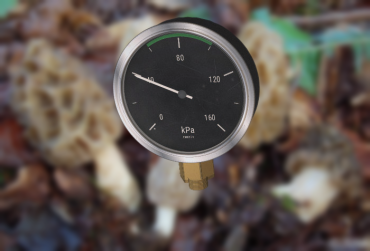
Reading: {"value": 40, "unit": "kPa"}
